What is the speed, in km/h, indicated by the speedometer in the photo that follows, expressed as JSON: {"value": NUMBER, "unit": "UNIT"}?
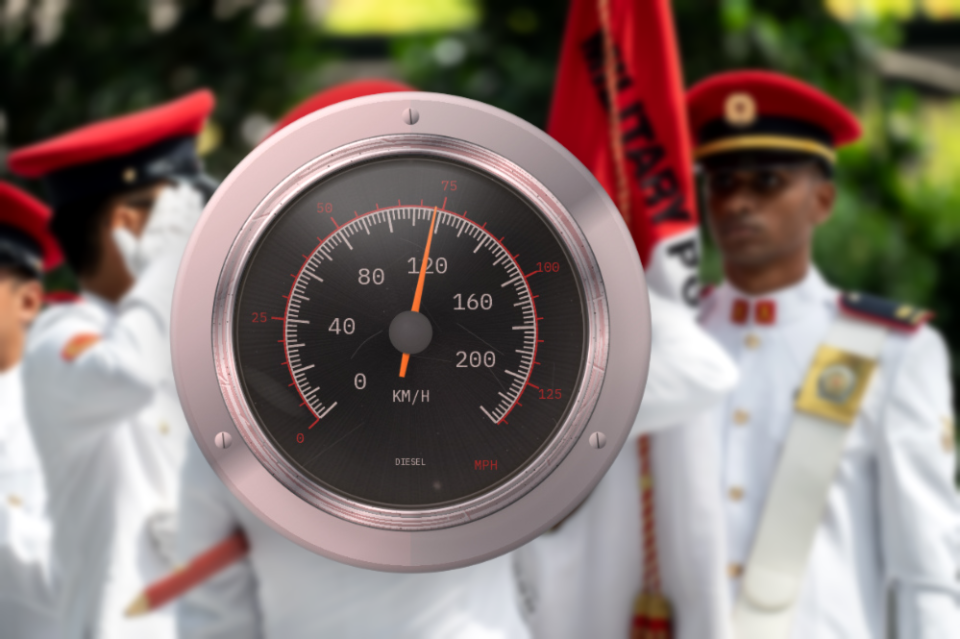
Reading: {"value": 118, "unit": "km/h"}
